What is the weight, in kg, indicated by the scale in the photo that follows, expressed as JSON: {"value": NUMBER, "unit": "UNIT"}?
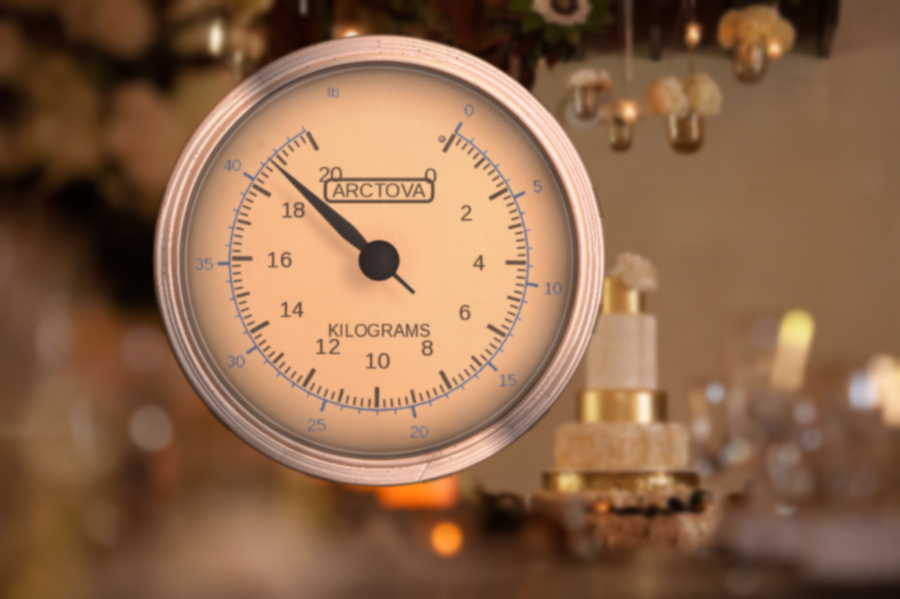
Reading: {"value": 18.8, "unit": "kg"}
